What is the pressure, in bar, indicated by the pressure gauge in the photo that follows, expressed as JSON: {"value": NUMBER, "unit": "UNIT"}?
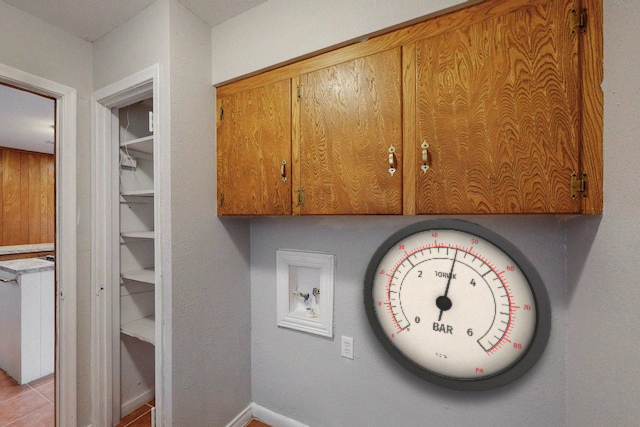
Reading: {"value": 3.2, "unit": "bar"}
